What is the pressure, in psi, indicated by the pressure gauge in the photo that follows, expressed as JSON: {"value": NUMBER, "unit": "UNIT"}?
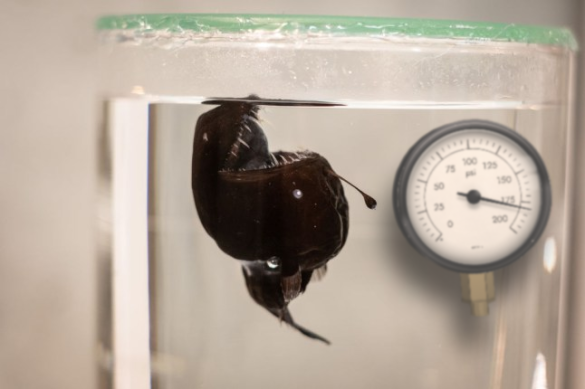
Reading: {"value": 180, "unit": "psi"}
